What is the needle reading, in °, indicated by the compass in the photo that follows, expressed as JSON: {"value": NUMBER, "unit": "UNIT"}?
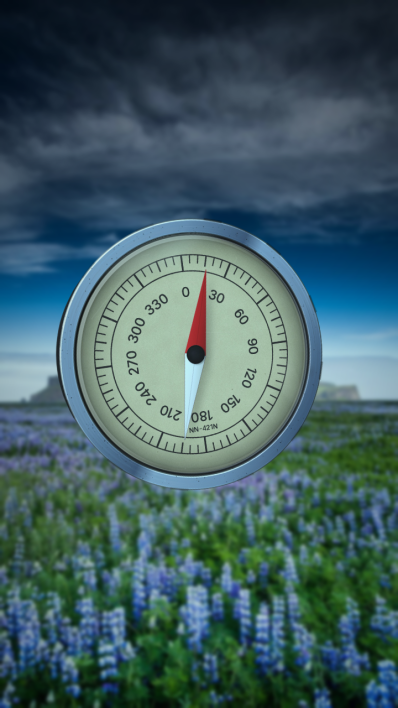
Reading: {"value": 15, "unit": "°"}
